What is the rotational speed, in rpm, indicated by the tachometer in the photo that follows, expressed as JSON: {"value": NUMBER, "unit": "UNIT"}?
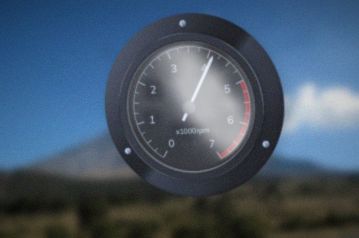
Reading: {"value": 4125, "unit": "rpm"}
